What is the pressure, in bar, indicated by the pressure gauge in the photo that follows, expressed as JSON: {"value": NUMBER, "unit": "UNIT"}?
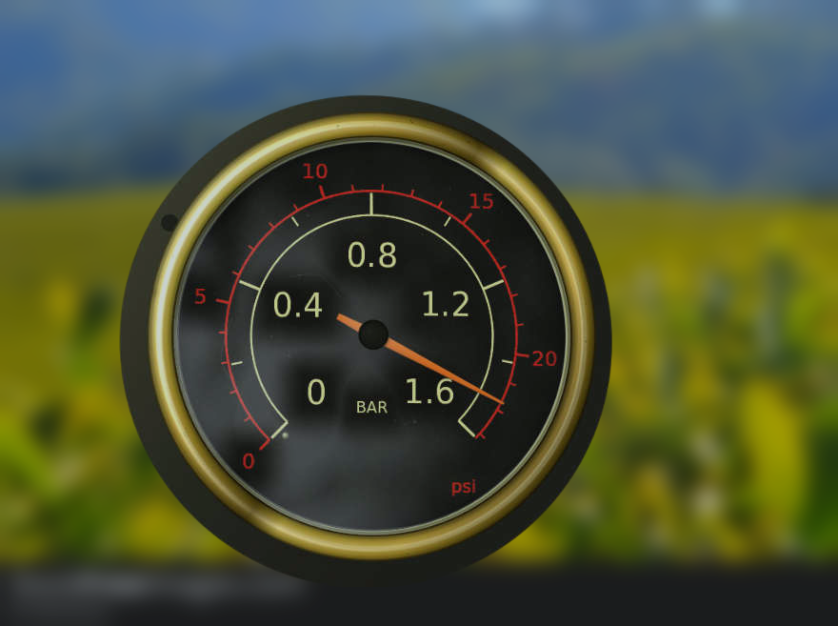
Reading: {"value": 1.5, "unit": "bar"}
